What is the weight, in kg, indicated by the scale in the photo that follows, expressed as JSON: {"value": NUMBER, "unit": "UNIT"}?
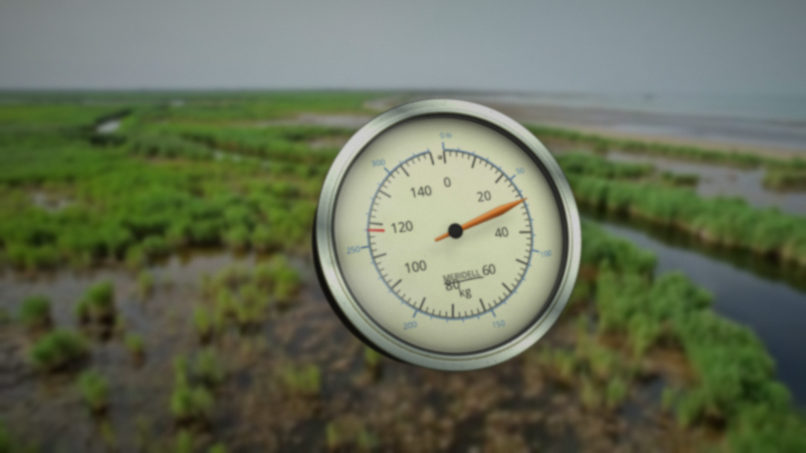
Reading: {"value": 30, "unit": "kg"}
